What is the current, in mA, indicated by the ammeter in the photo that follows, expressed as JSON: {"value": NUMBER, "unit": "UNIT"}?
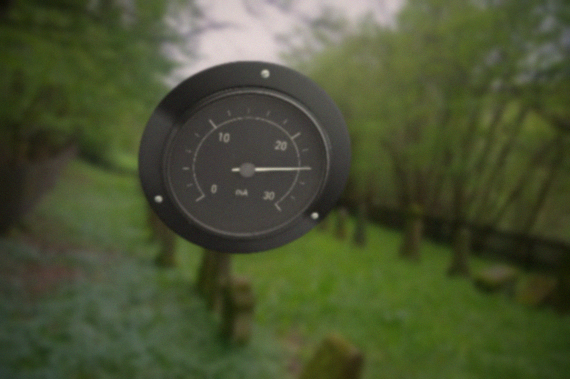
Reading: {"value": 24, "unit": "mA"}
